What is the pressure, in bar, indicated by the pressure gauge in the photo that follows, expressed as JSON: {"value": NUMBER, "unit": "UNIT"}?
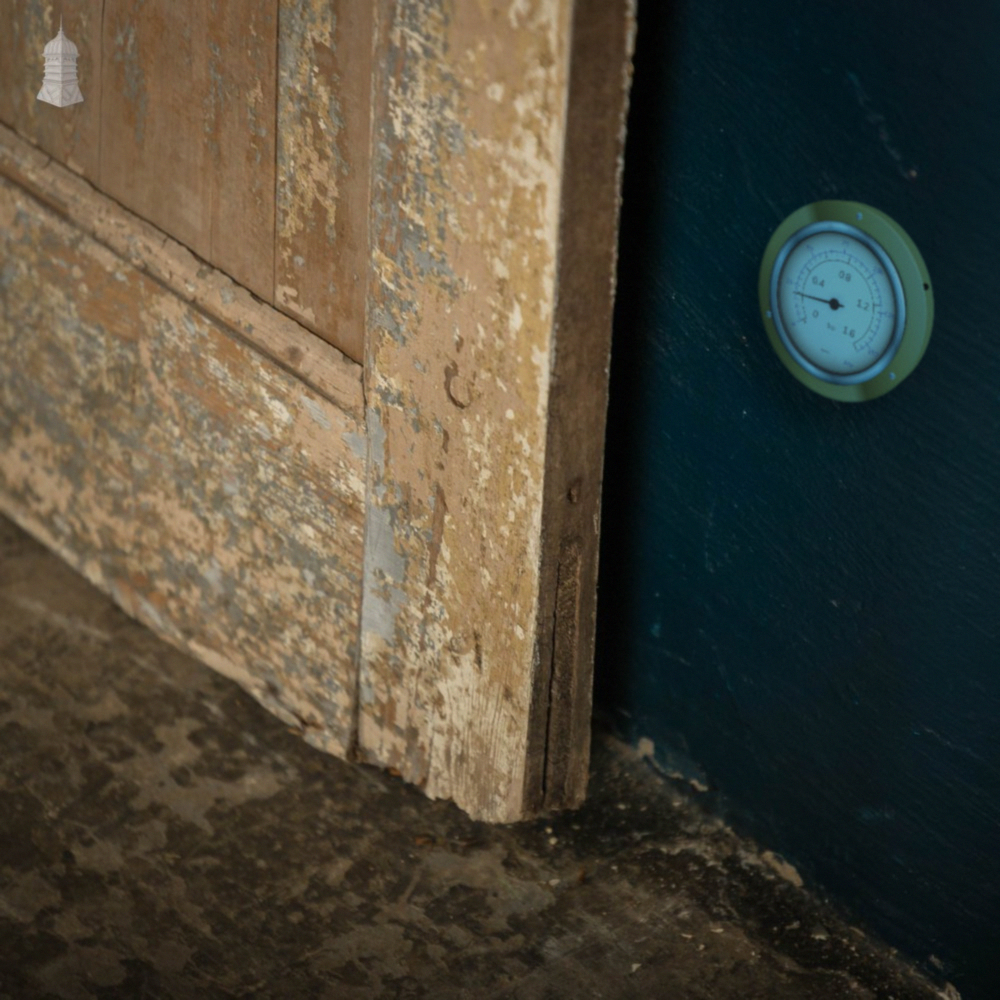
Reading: {"value": 0.2, "unit": "bar"}
